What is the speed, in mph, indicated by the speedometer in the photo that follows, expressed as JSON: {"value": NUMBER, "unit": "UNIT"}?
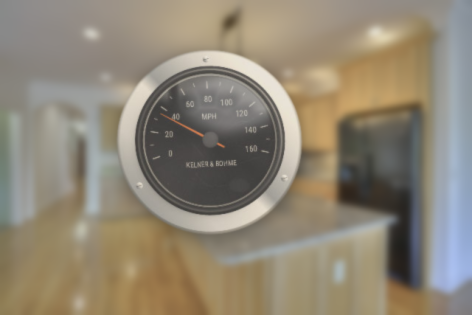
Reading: {"value": 35, "unit": "mph"}
